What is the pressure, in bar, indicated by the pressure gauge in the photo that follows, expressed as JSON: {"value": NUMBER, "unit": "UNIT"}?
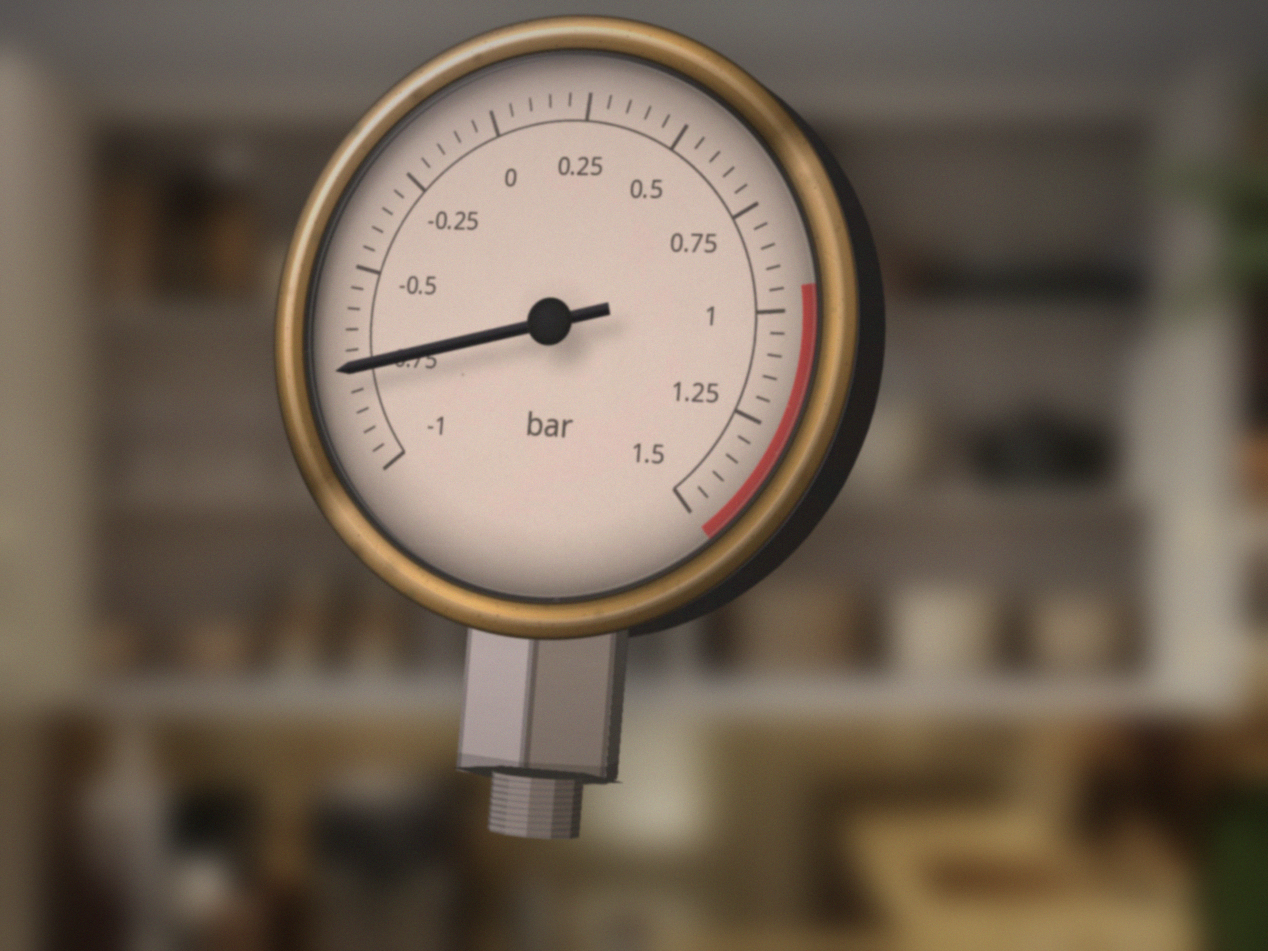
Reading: {"value": -0.75, "unit": "bar"}
